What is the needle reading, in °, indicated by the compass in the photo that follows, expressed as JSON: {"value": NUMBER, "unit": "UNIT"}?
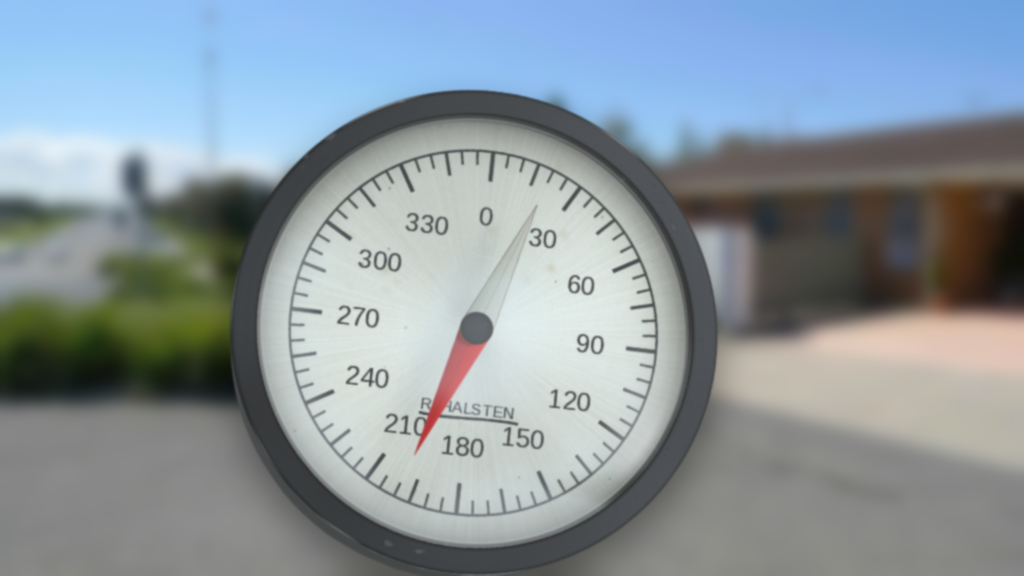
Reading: {"value": 200, "unit": "°"}
